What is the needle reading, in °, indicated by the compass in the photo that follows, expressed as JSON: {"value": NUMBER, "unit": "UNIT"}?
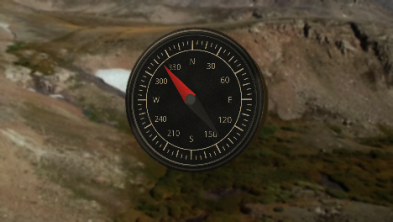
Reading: {"value": 320, "unit": "°"}
